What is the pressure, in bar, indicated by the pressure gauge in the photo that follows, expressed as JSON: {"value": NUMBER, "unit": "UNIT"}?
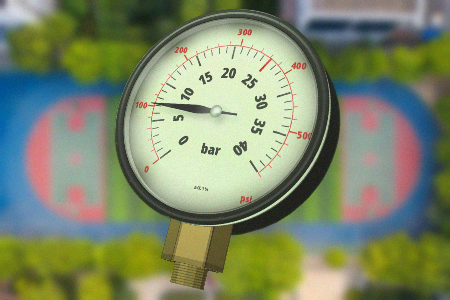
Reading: {"value": 7, "unit": "bar"}
